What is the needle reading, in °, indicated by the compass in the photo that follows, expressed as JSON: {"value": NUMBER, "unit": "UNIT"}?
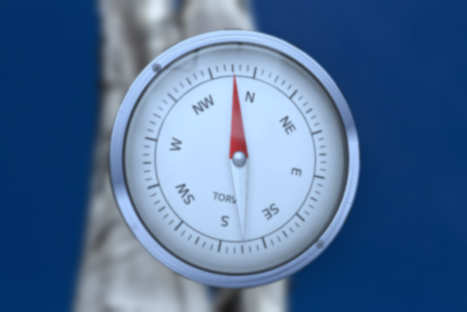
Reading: {"value": 345, "unit": "°"}
